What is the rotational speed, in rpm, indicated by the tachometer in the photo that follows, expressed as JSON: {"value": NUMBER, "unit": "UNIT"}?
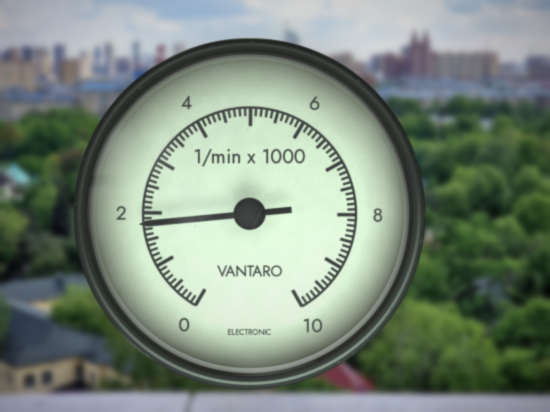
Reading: {"value": 1800, "unit": "rpm"}
